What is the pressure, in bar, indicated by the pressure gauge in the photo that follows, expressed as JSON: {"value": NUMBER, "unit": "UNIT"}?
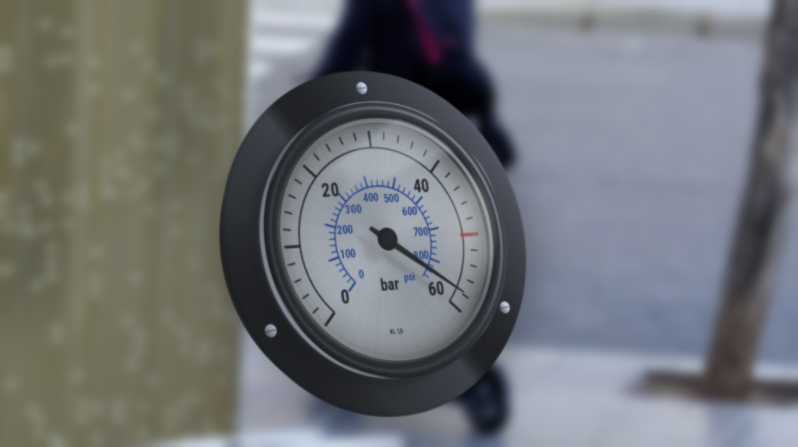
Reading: {"value": 58, "unit": "bar"}
